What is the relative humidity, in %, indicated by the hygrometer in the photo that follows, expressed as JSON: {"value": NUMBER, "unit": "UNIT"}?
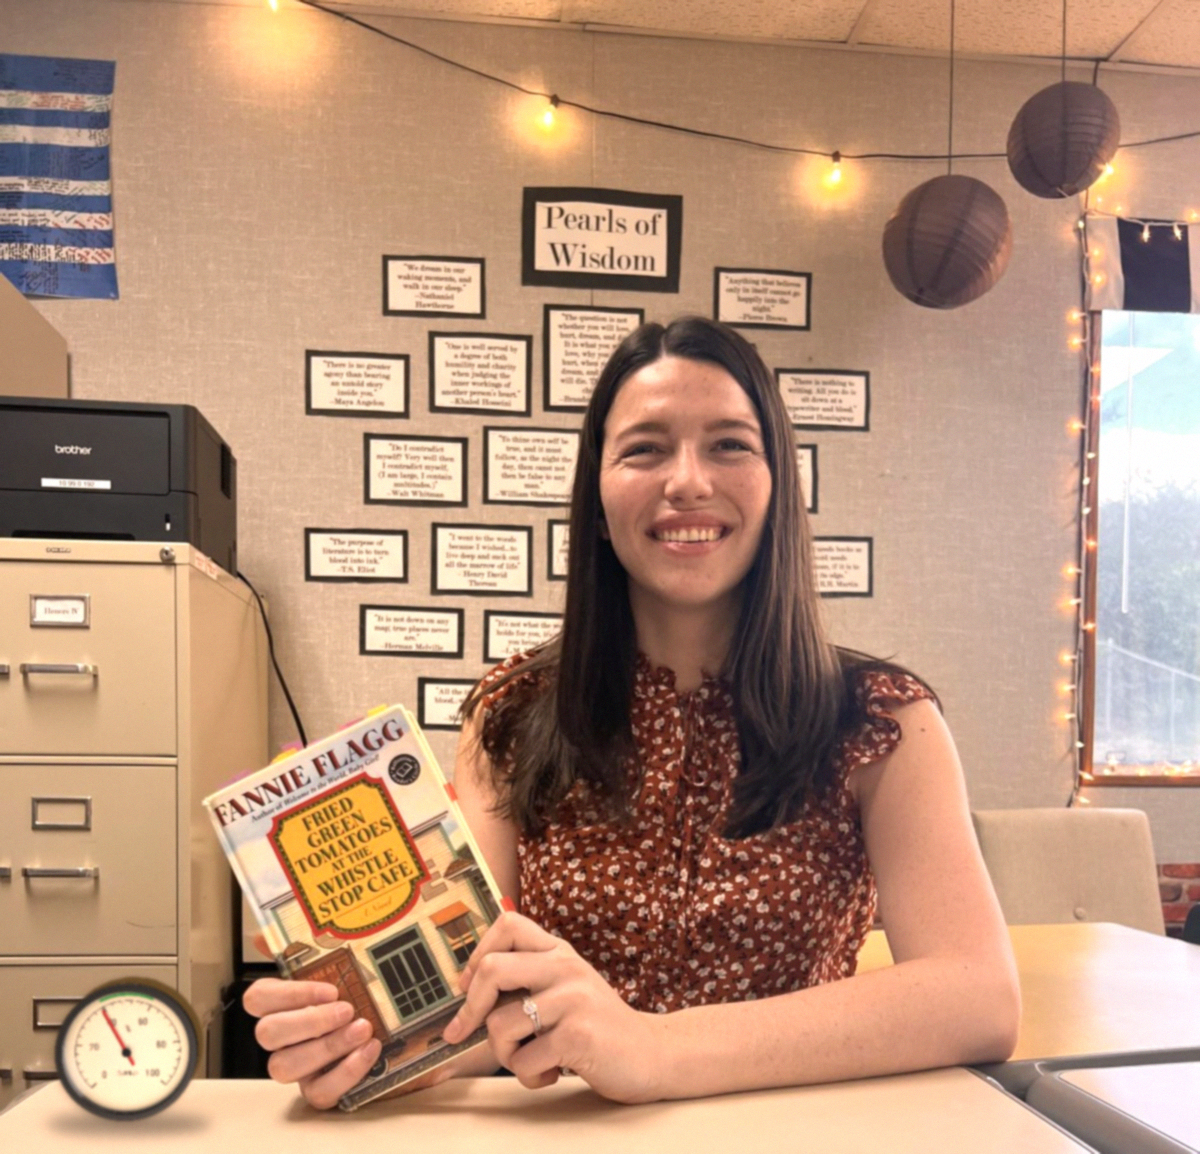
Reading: {"value": 40, "unit": "%"}
